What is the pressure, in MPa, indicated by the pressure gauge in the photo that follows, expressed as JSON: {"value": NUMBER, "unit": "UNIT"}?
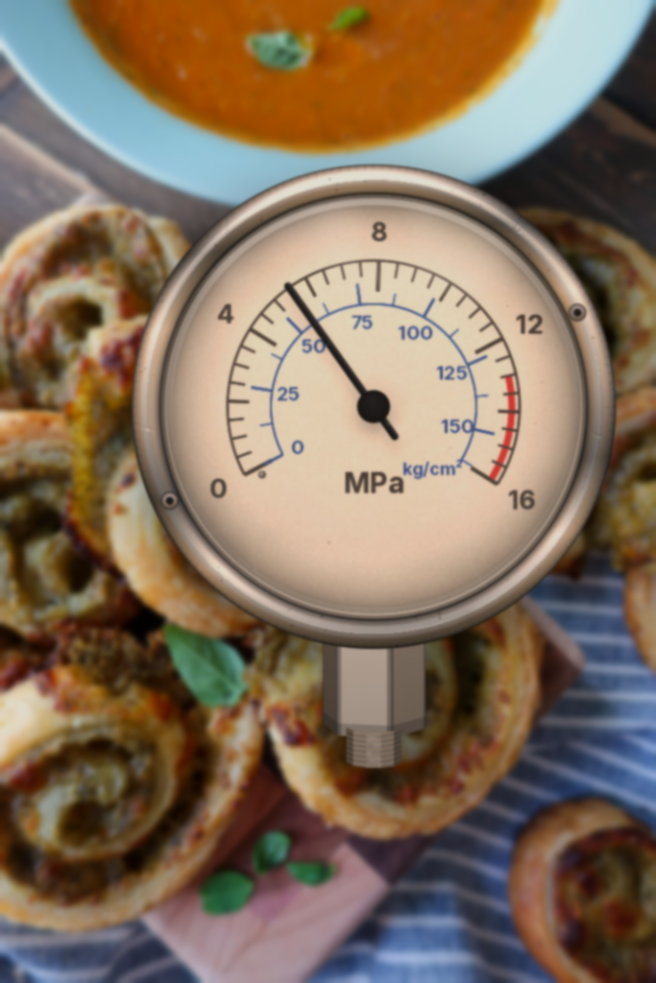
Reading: {"value": 5.5, "unit": "MPa"}
